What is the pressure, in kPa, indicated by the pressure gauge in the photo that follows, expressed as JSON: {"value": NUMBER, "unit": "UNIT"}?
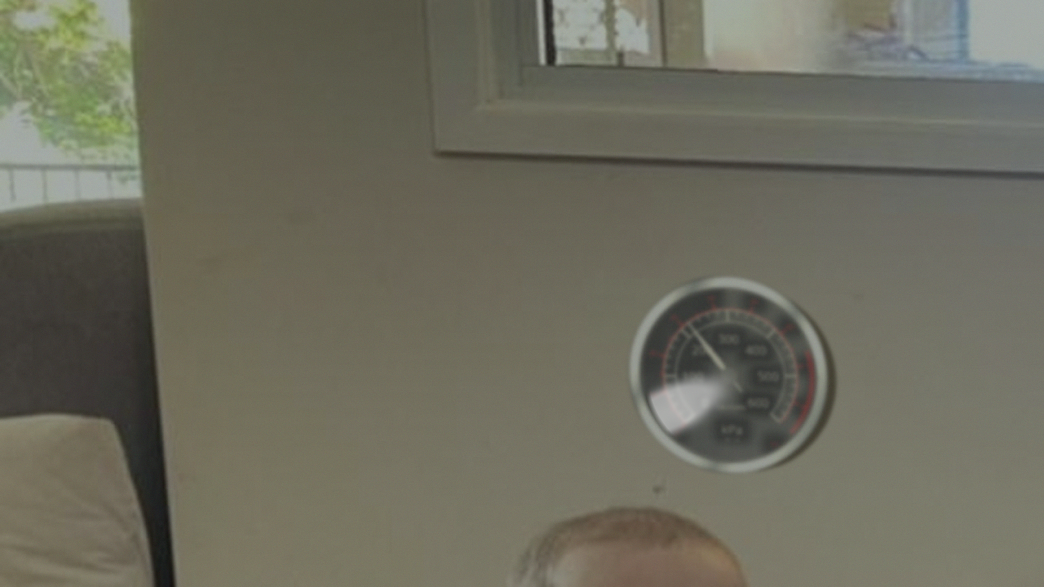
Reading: {"value": 220, "unit": "kPa"}
